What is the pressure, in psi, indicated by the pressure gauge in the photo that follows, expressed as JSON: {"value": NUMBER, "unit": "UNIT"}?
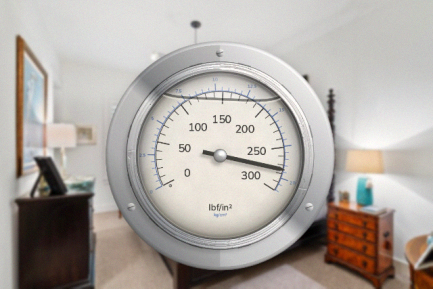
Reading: {"value": 275, "unit": "psi"}
